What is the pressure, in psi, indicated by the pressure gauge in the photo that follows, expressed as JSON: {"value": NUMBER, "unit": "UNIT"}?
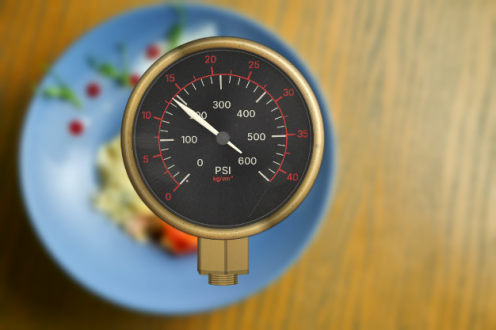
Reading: {"value": 190, "unit": "psi"}
